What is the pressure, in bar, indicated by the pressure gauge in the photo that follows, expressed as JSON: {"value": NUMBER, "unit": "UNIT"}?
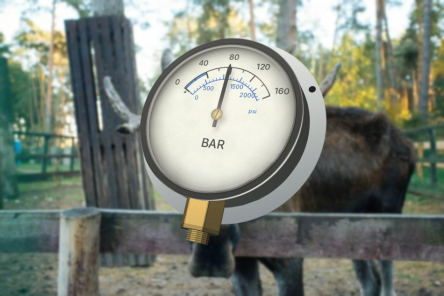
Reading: {"value": 80, "unit": "bar"}
